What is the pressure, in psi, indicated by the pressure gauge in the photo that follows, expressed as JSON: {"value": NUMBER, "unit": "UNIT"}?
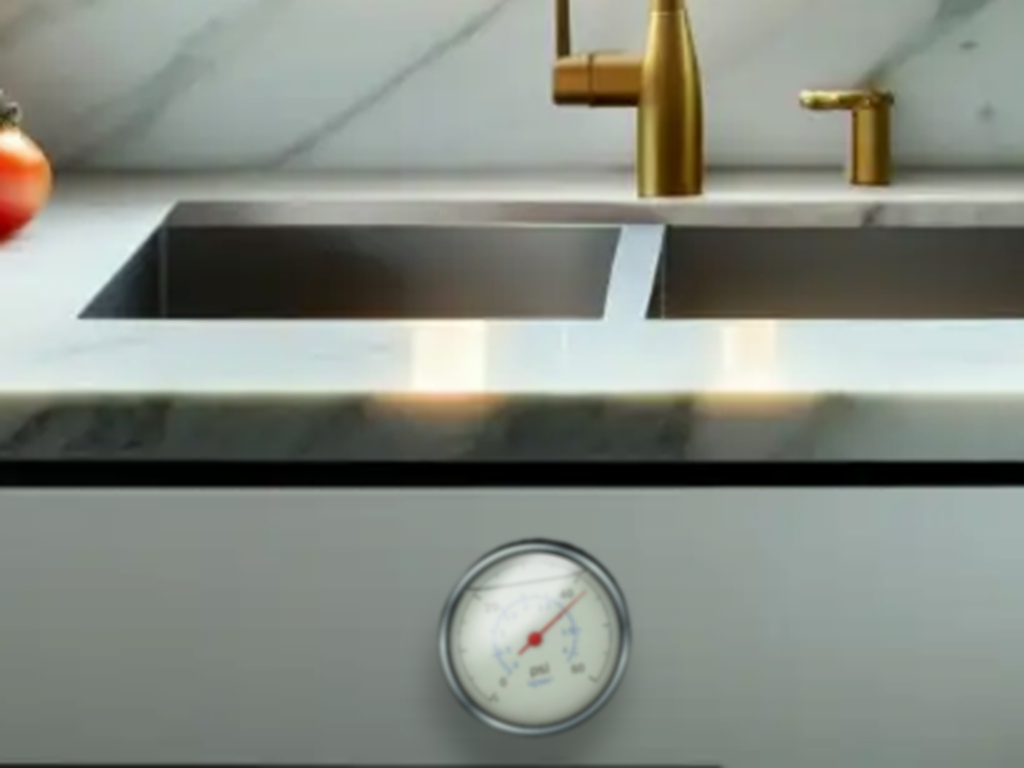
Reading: {"value": 42.5, "unit": "psi"}
